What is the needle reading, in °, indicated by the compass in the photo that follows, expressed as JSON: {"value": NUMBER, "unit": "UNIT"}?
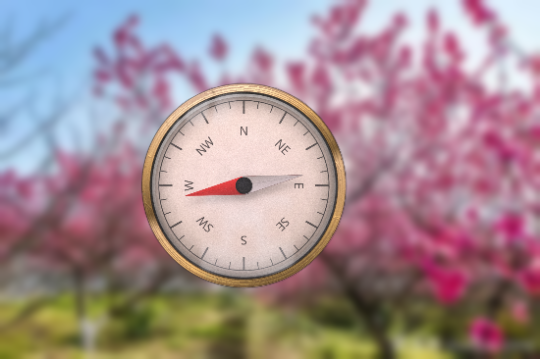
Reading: {"value": 260, "unit": "°"}
